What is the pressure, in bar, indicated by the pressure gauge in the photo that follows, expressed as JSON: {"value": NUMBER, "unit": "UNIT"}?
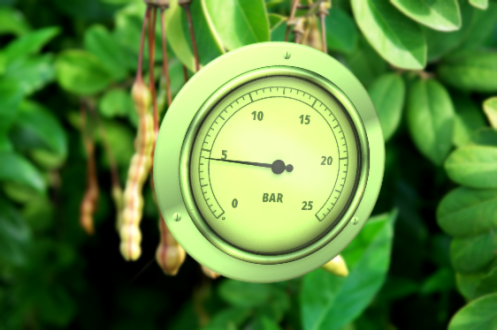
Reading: {"value": 4.5, "unit": "bar"}
